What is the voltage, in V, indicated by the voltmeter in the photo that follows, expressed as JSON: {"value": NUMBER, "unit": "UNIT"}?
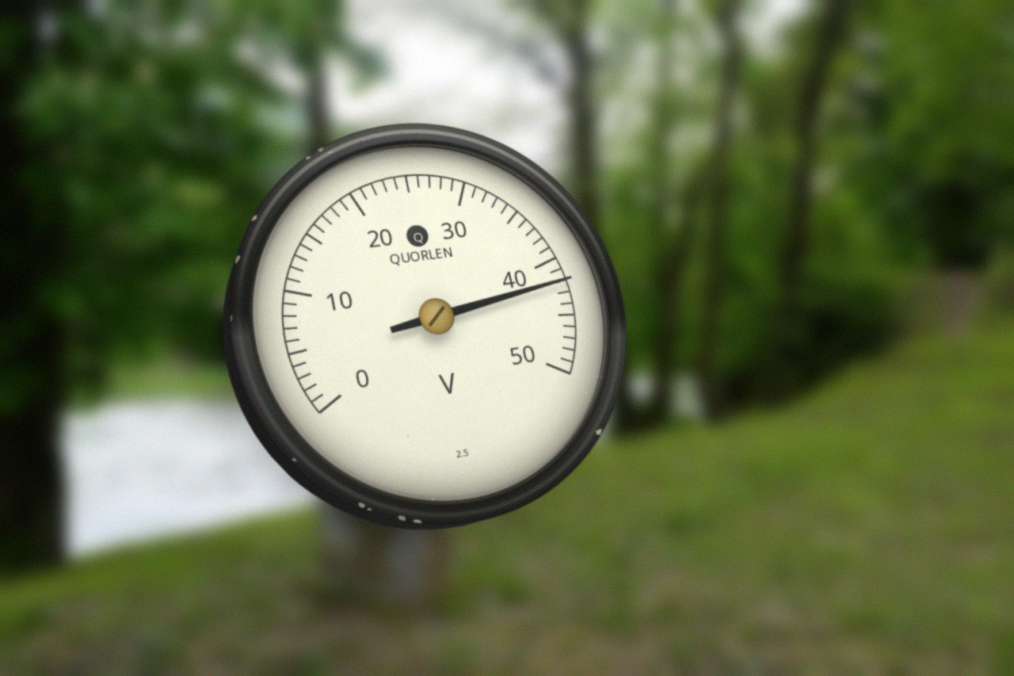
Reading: {"value": 42, "unit": "V"}
